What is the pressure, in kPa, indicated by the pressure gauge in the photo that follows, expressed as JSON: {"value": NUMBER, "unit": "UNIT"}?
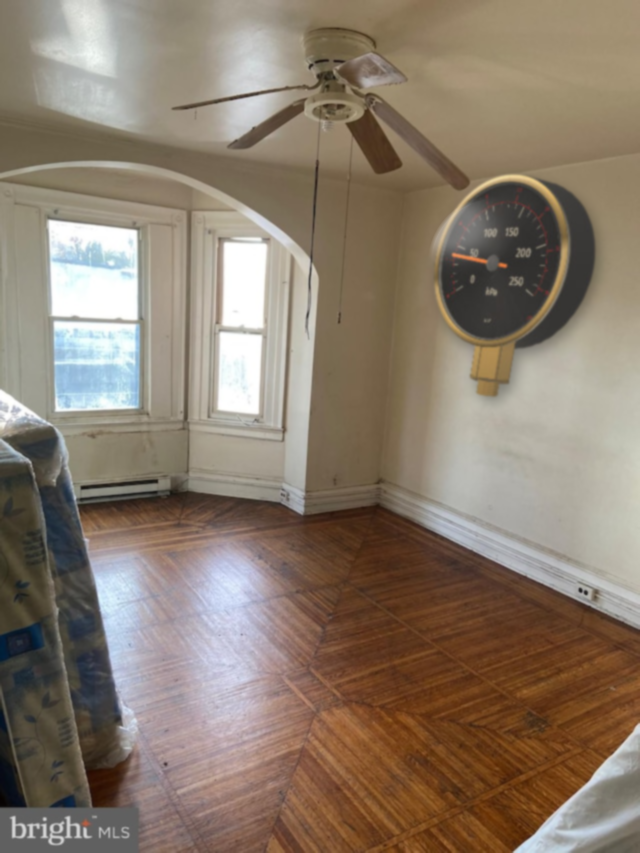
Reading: {"value": 40, "unit": "kPa"}
